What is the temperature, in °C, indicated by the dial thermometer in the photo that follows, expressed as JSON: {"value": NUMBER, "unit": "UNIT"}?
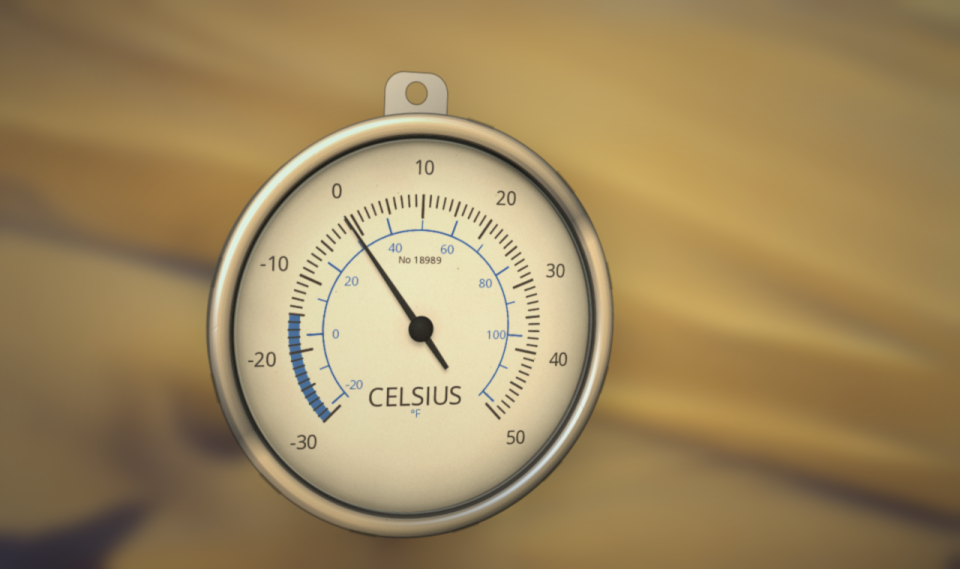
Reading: {"value": -1, "unit": "°C"}
